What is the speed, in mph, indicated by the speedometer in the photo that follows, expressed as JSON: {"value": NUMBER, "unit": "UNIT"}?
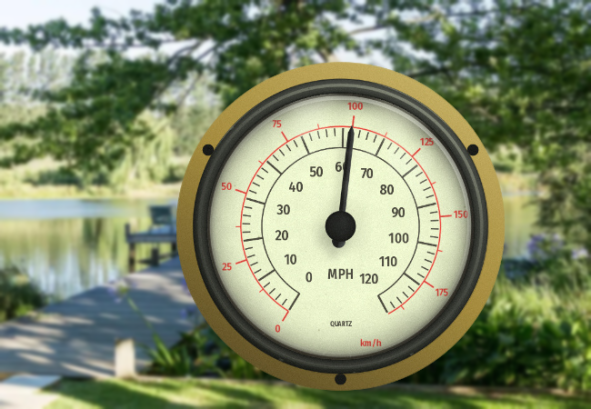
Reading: {"value": 62, "unit": "mph"}
